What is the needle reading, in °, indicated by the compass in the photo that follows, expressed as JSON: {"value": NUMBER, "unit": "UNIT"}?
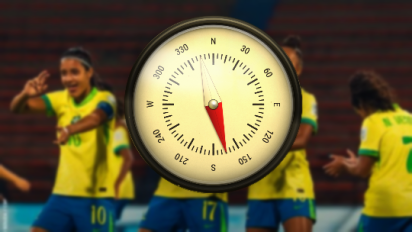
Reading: {"value": 165, "unit": "°"}
